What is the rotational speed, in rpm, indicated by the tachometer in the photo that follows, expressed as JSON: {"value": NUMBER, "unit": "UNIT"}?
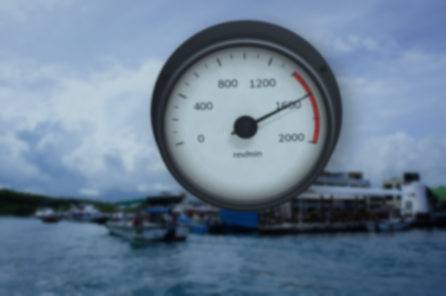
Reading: {"value": 1600, "unit": "rpm"}
